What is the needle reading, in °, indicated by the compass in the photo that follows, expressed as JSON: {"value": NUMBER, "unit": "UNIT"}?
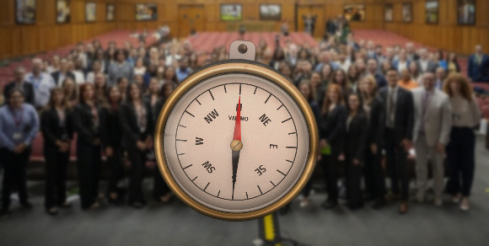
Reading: {"value": 0, "unit": "°"}
